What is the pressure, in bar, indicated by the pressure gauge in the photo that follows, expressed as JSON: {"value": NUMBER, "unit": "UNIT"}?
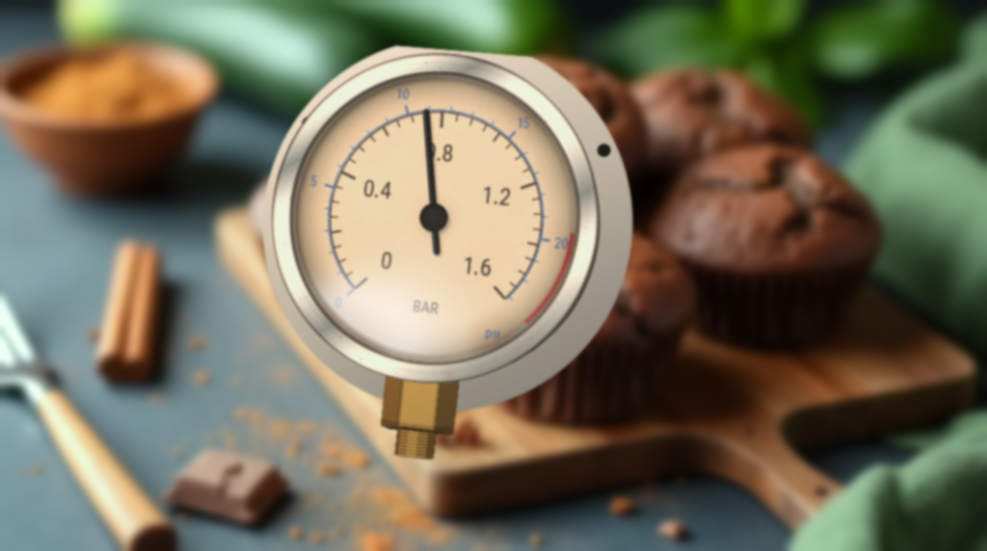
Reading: {"value": 0.75, "unit": "bar"}
